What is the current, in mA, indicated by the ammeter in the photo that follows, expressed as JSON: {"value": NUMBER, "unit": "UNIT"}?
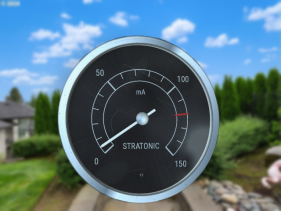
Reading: {"value": 5, "unit": "mA"}
